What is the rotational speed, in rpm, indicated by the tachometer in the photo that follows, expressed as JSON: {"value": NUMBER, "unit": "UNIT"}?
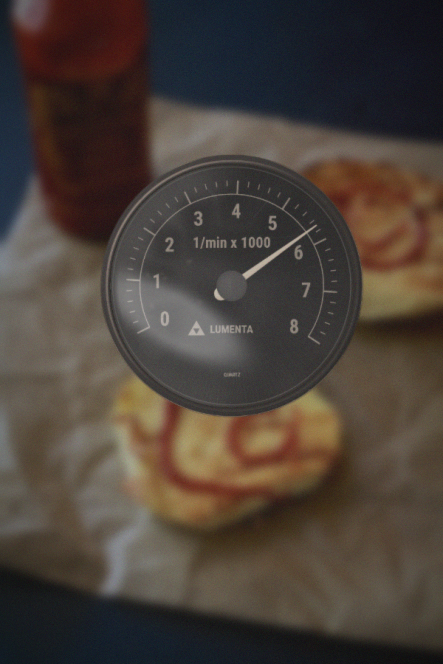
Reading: {"value": 5700, "unit": "rpm"}
